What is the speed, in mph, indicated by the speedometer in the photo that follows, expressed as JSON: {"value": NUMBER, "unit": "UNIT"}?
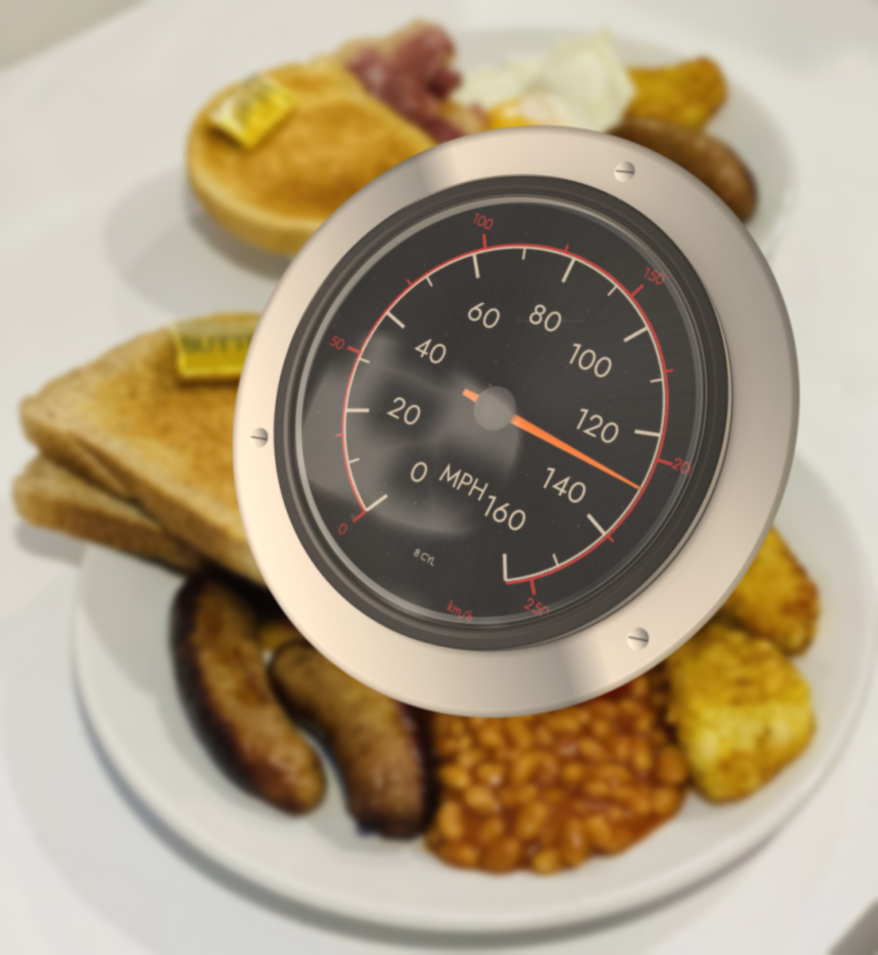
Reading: {"value": 130, "unit": "mph"}
